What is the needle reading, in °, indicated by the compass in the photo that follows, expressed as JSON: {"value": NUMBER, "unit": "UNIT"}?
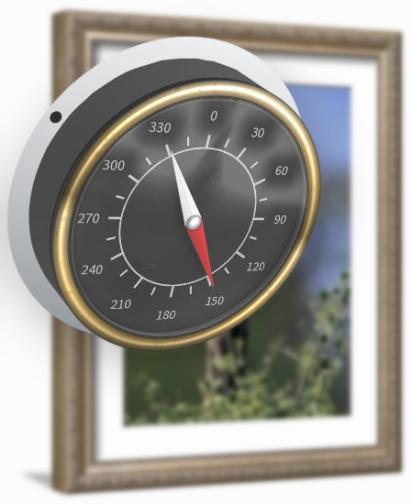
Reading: {"value": 150, "unit": "°"}
